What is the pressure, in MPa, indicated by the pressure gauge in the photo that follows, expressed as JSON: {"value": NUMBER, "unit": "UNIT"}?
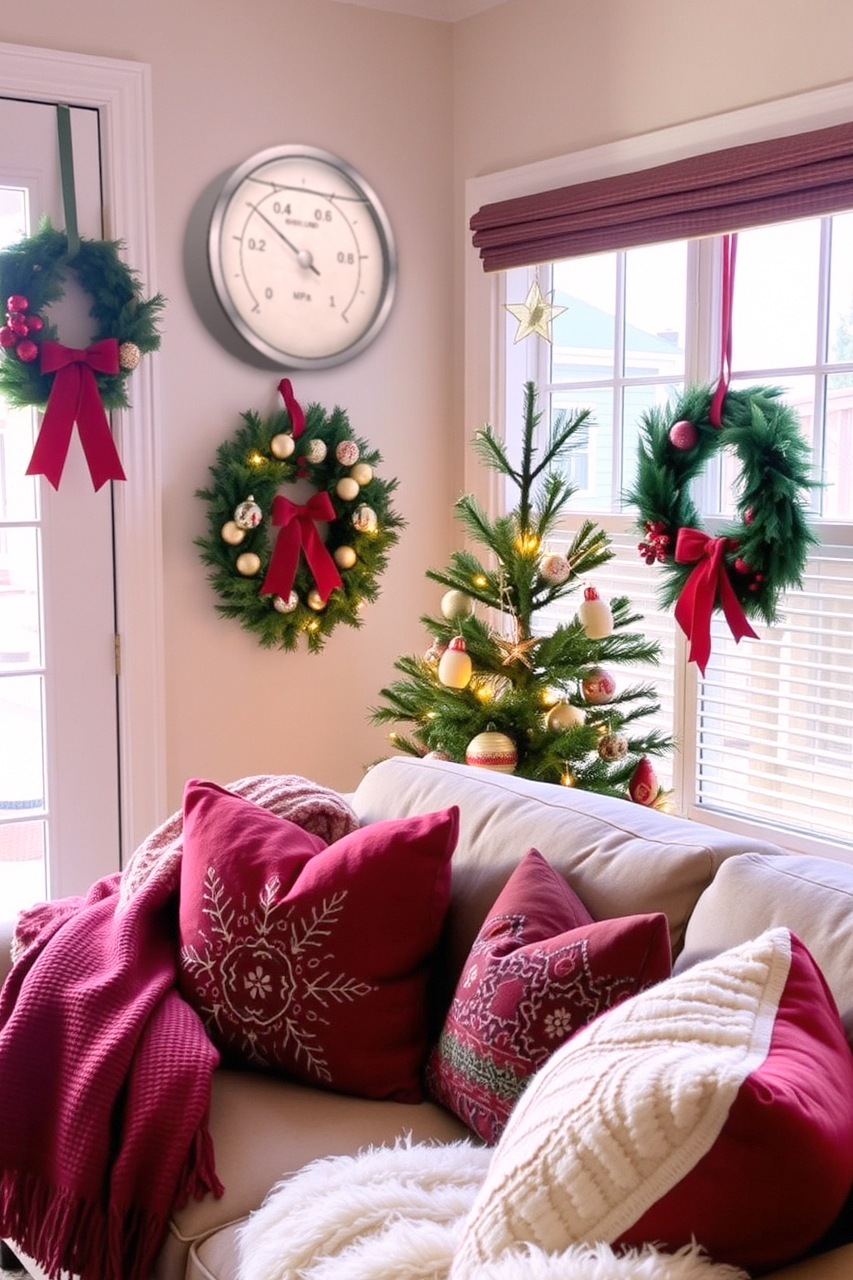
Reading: {"value": 0.3, "unit": "MPa"}
